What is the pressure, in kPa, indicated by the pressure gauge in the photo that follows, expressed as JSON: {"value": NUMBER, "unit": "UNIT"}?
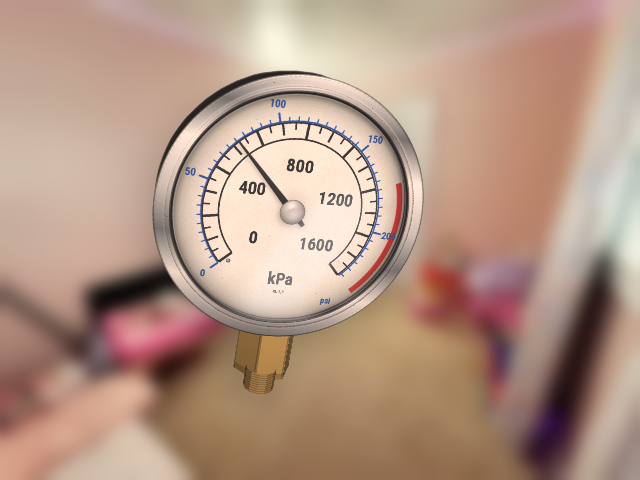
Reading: {"value": 525, "unit": "kPa"}
